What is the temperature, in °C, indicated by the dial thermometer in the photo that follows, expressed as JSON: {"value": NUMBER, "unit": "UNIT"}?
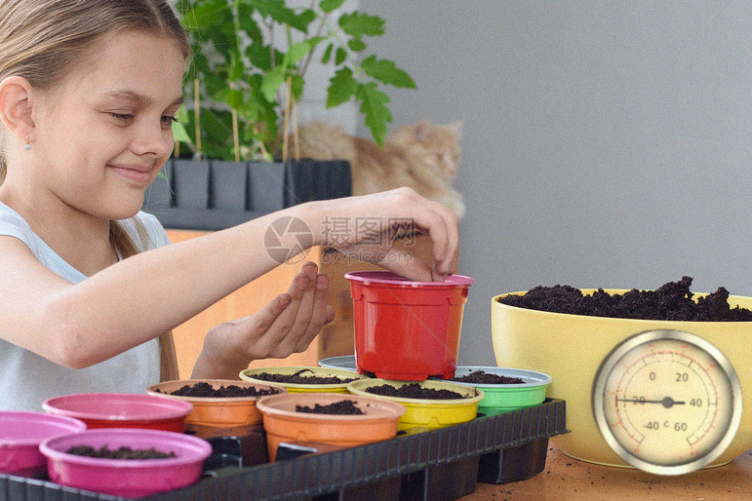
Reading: {"value": -20, "unit": "°C"}
